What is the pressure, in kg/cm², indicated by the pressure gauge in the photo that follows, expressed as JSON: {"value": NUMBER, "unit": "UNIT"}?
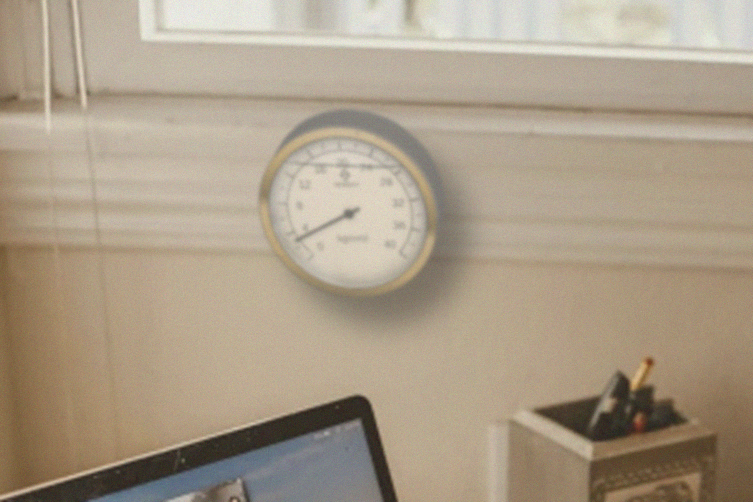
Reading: {"value": 3, "unit": "kg/cm²"}
